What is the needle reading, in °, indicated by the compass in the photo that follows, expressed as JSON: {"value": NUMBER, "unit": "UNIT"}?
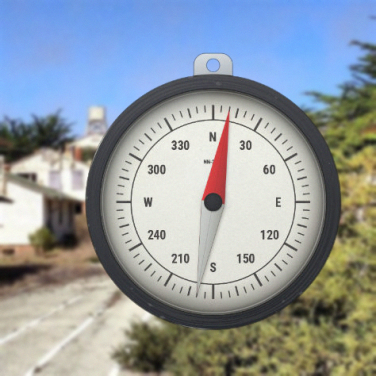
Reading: {"value": 10, "unit": "°"}
